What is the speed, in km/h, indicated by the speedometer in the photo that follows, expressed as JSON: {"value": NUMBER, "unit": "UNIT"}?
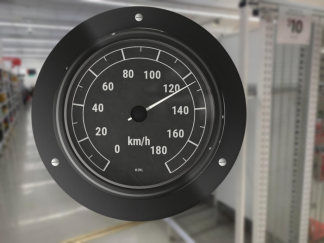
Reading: {"value": 125, "unit": "km/h"}
